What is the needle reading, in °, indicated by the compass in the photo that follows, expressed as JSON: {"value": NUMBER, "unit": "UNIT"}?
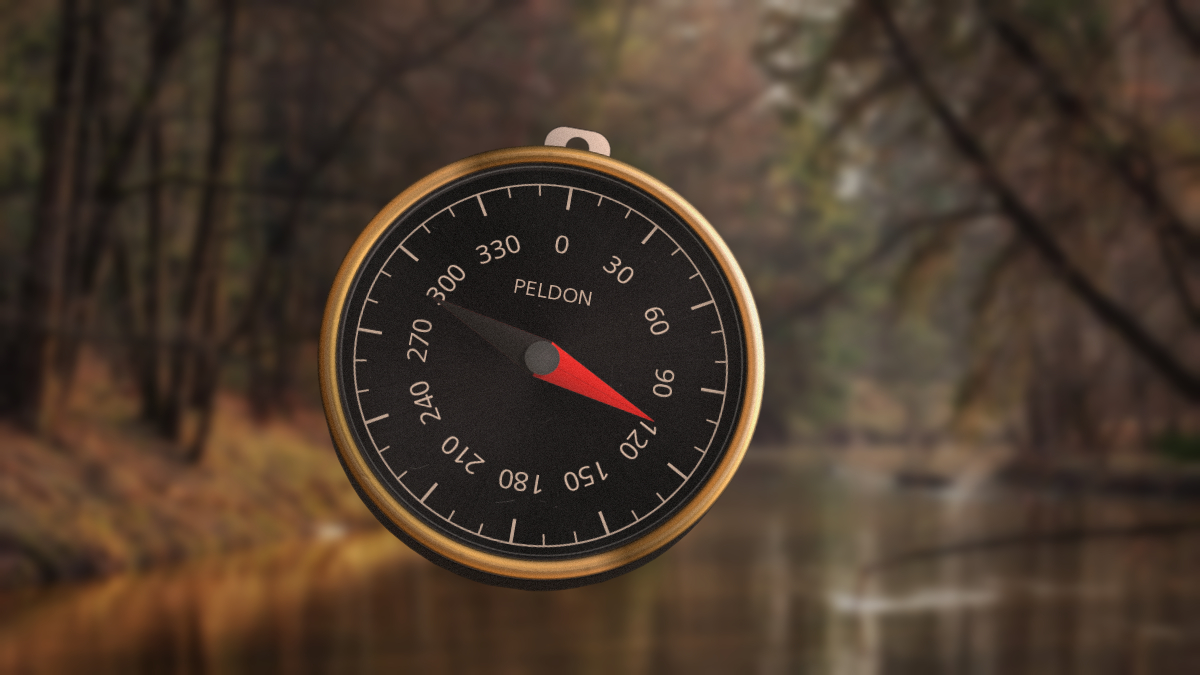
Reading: {"value": 110, "unit": "°"}
